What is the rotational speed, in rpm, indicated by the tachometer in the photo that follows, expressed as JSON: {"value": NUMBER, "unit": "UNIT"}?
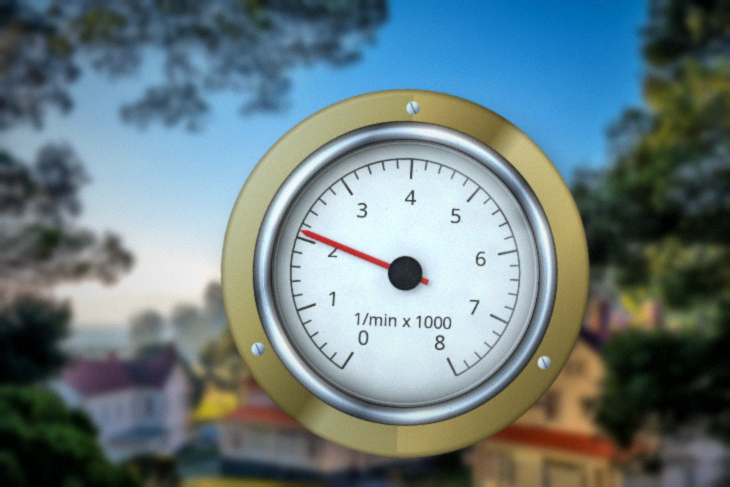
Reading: {"value": 2100, "unit": "rpm"}
